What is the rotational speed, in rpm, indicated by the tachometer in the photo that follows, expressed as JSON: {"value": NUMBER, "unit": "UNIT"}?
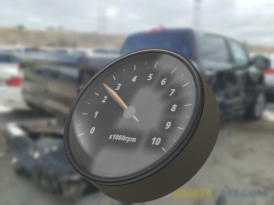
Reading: {"value": 2500, "unit": "rpm"}
